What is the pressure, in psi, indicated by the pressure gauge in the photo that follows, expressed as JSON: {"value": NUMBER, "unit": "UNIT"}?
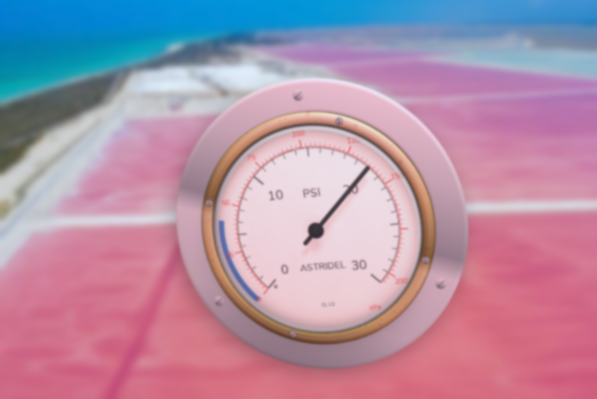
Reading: {"value": 20, "unit": "psi"}
